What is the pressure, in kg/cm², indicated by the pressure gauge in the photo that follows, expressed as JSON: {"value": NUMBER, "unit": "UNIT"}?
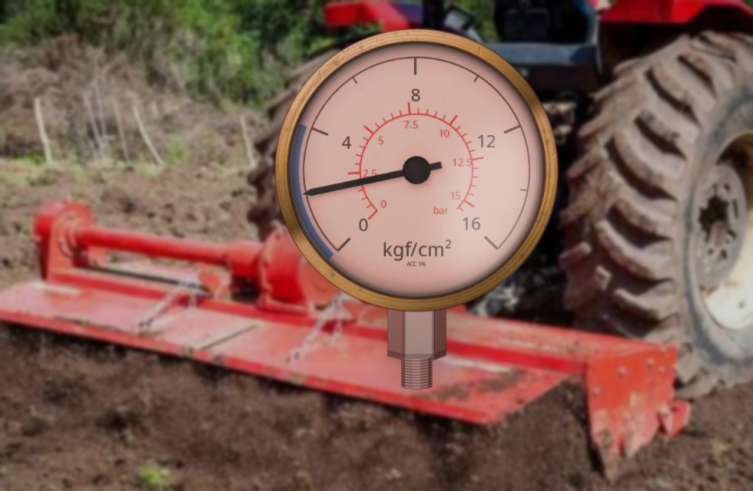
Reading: {"value": 2, "unit": "kg/cm²"}
